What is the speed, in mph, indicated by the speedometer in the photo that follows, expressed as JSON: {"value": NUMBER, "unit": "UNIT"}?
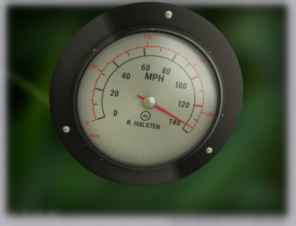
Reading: {"value": 135, "unit": "mph"}
